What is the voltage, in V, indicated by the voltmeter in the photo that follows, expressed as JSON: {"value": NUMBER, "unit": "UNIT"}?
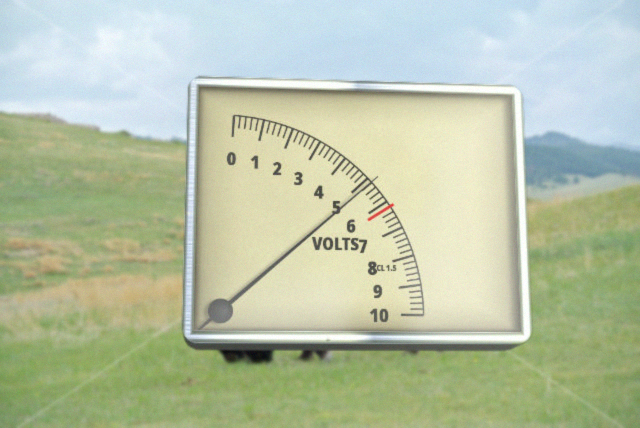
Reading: {"value": 5.2, "unit": "V"}
